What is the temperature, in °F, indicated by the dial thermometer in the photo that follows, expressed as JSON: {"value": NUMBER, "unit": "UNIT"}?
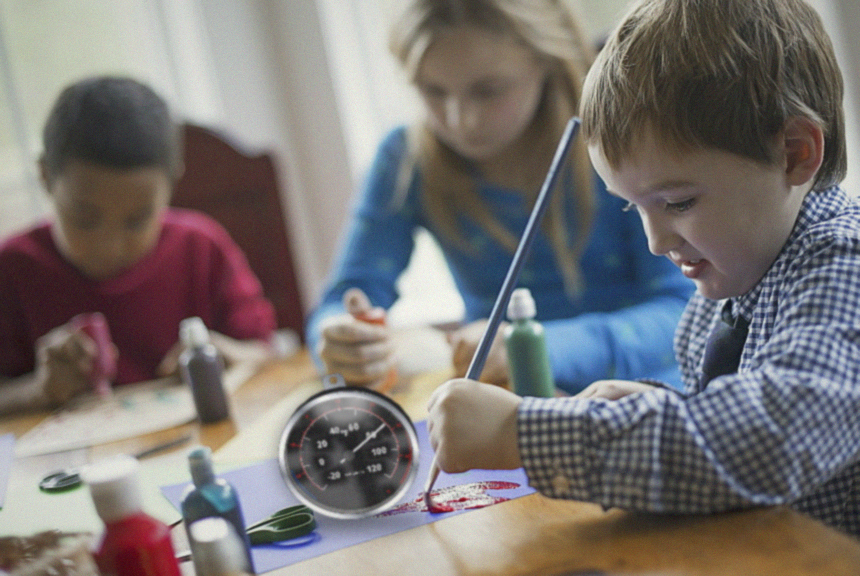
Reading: {"value": 80, "unit": "°F"}
